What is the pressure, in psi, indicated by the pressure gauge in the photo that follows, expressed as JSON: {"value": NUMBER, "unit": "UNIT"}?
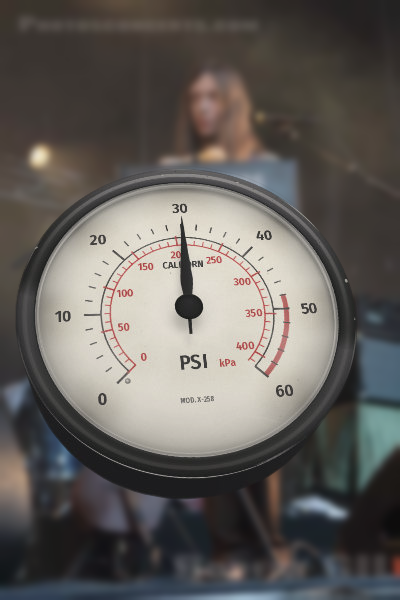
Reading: {"value": 30, "unit": "psi"}
